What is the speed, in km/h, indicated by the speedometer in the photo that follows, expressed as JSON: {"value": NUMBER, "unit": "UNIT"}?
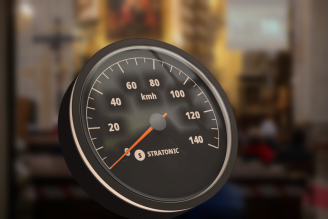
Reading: {"value": 0, "unit": "km/h"}
